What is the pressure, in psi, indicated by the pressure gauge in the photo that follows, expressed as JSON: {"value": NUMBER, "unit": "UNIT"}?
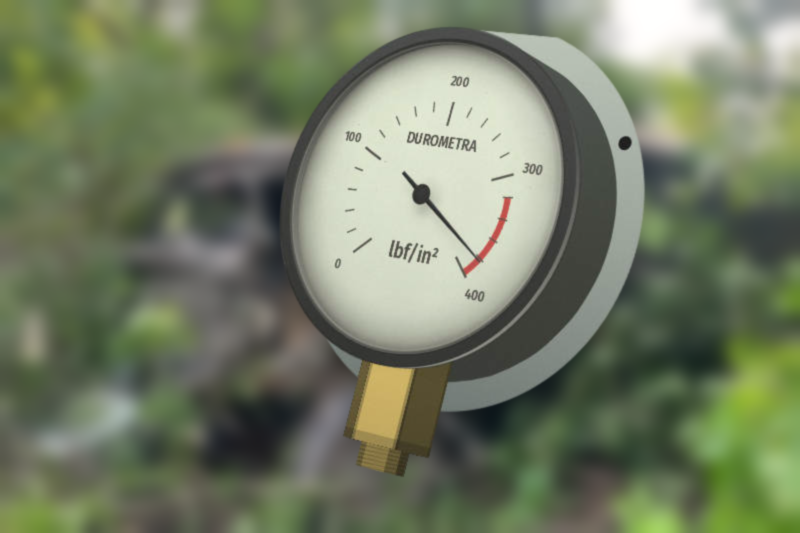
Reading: {"value": 380, "unit": "psi"}
